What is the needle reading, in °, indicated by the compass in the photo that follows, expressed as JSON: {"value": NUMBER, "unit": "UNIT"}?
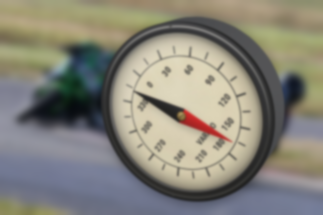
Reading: {"value": 165, "unit": "°"}
